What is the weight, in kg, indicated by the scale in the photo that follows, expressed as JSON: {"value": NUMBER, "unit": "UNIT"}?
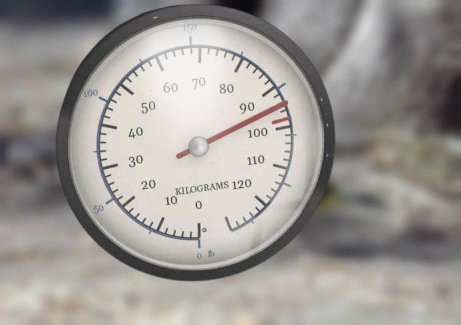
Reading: {"value": 94, "unit": "kg"}
